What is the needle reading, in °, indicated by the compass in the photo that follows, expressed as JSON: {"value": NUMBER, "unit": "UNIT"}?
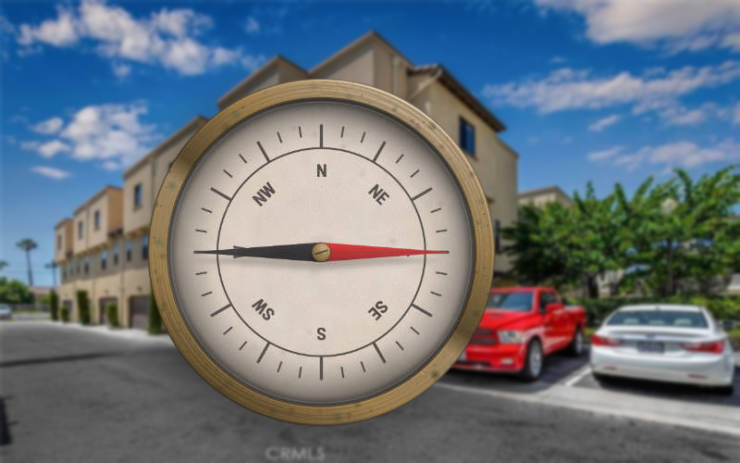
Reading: {"value": 90, "unit": "°"}
